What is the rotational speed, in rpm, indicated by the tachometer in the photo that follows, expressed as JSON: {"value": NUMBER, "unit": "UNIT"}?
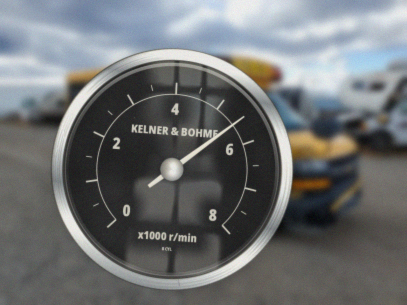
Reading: {"value": 5500, "unit": "rpm"}
